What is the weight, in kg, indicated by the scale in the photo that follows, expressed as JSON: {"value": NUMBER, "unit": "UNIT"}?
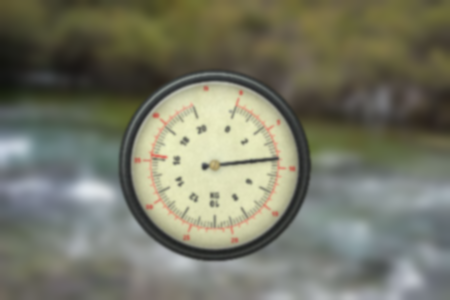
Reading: {"value": 4, "unit": "kg"}
